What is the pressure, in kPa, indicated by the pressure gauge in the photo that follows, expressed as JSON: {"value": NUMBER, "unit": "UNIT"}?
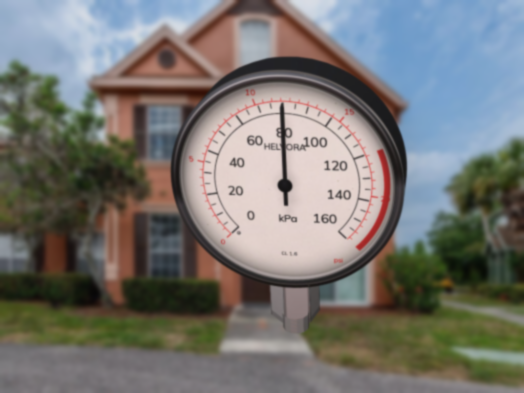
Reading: {"value": 80, "unit": "kPa"}
